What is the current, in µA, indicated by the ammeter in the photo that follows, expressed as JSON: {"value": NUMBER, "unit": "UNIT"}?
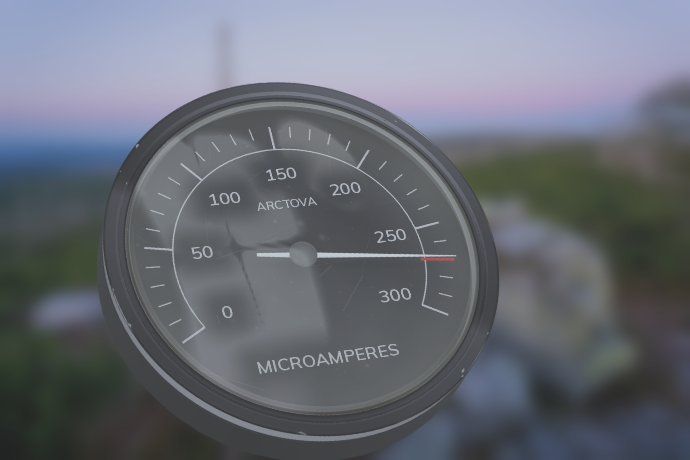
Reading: {"value": 270, "unit": "µA"}
